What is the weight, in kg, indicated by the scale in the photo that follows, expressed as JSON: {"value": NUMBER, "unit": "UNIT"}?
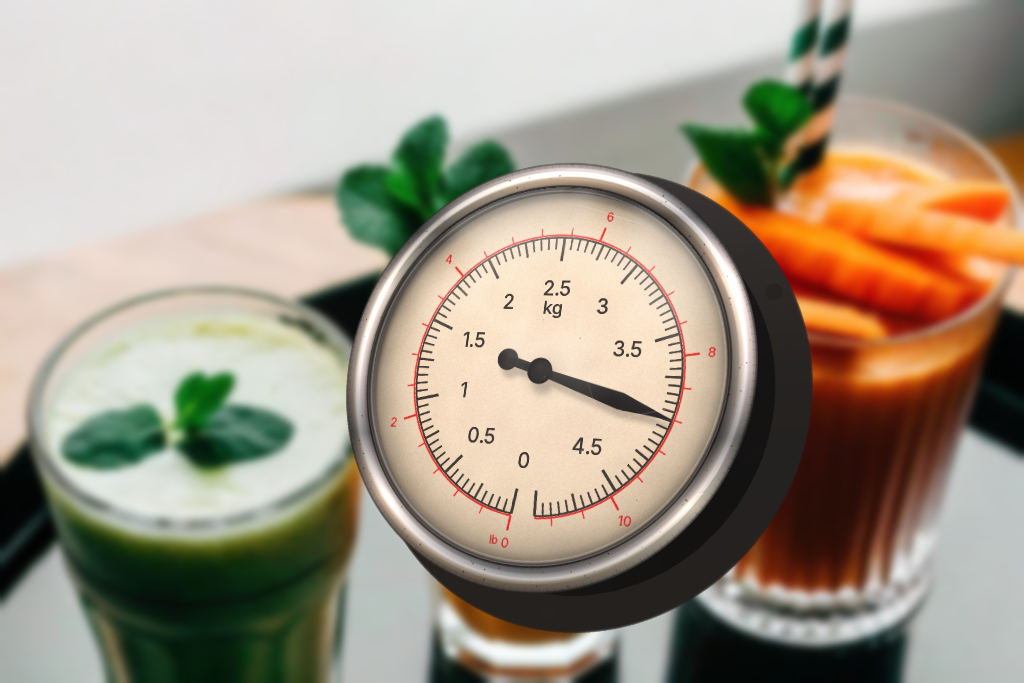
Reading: {"value": 4, "unit": "kg"}
